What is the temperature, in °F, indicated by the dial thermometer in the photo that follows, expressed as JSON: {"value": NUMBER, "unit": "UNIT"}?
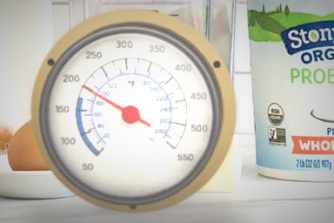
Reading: {"value": 200, "unit": "°F"}
